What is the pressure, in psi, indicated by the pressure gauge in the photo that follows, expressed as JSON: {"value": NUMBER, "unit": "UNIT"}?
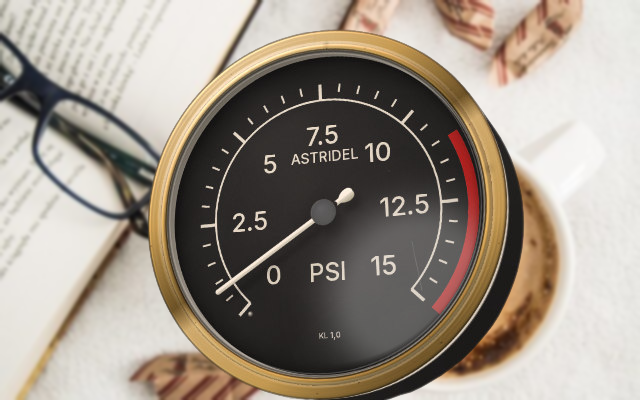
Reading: {"value": 0.75, "unit": "psi"}
